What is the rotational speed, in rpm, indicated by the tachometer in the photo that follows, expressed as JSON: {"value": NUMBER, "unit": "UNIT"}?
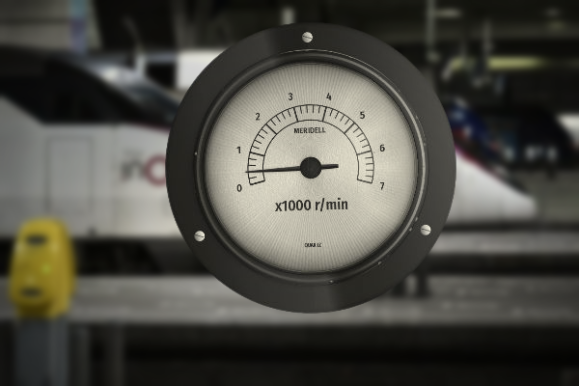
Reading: {"value": 400, "unit": "rpm"}
